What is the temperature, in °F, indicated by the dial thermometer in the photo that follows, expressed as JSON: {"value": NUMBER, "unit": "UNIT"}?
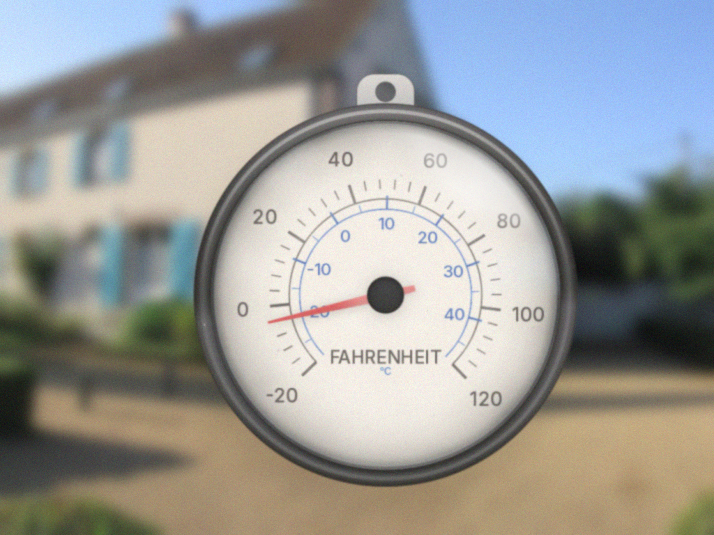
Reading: {"value": -4, "unit": "°F"}
